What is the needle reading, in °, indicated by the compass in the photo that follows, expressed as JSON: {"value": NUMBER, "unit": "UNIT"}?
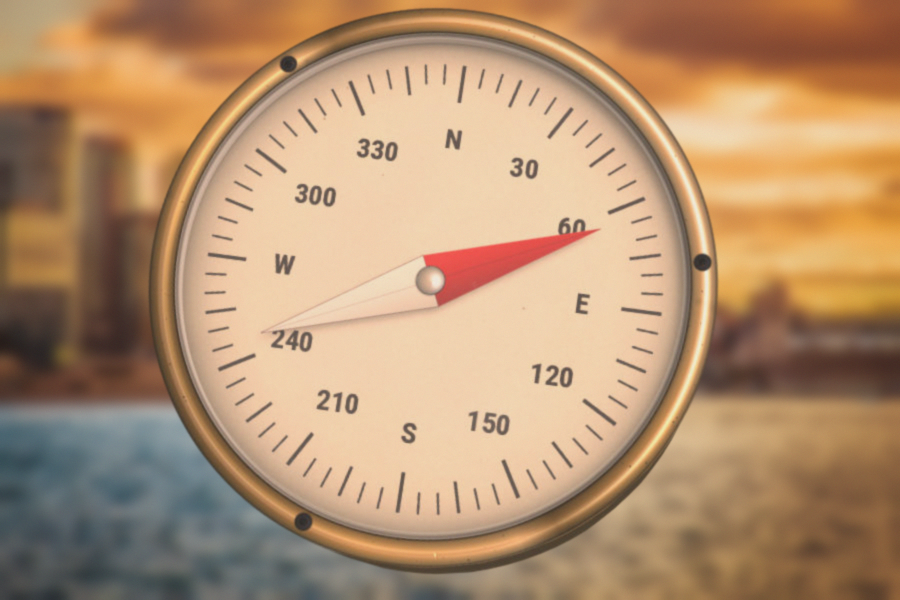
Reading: {"value": 65, "unit": "°"}
